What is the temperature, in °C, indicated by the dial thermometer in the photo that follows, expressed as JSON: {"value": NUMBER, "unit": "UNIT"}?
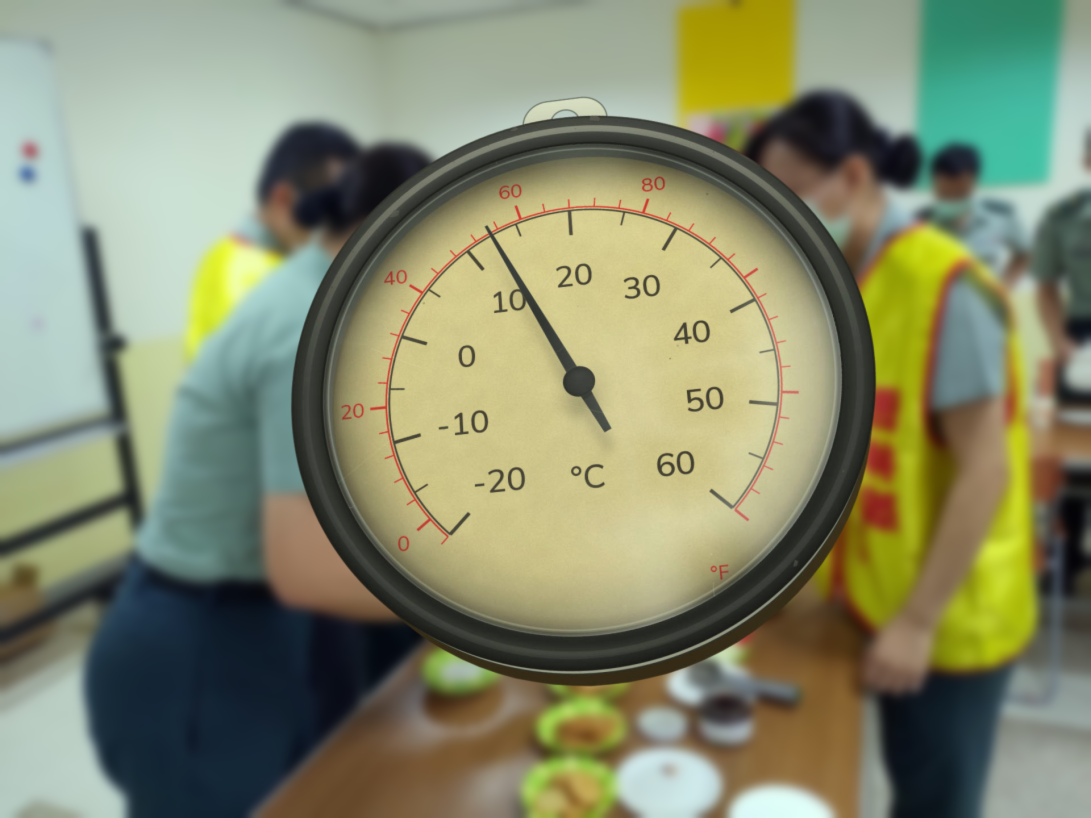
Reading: {"value": 12.5, "unit": "°C"}
